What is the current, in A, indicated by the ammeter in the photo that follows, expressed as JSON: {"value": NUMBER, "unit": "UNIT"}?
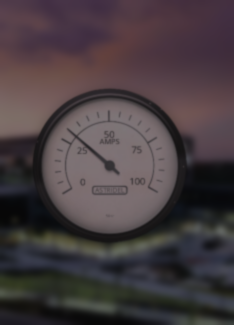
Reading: {"value": 30, "unit": "A"}
